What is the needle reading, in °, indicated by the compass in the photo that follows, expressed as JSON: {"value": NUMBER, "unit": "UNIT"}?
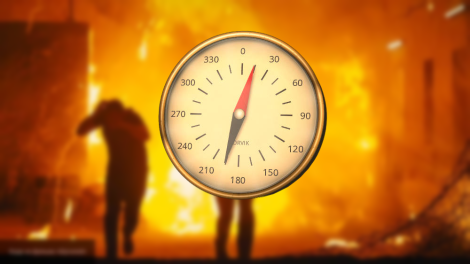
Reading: {"value": 15, "unit": "°"}
